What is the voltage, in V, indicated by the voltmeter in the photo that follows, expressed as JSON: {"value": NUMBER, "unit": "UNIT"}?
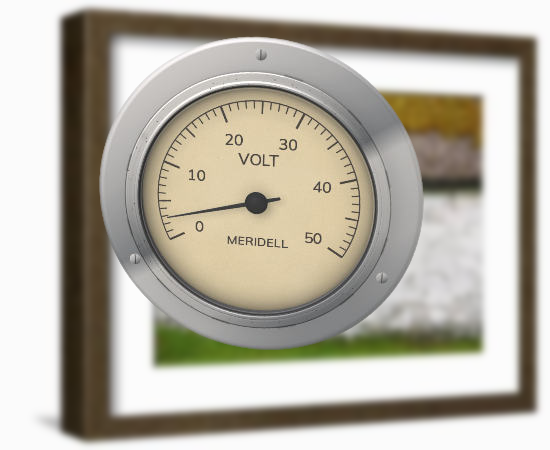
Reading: {"value": 3, "unit": "V"}
